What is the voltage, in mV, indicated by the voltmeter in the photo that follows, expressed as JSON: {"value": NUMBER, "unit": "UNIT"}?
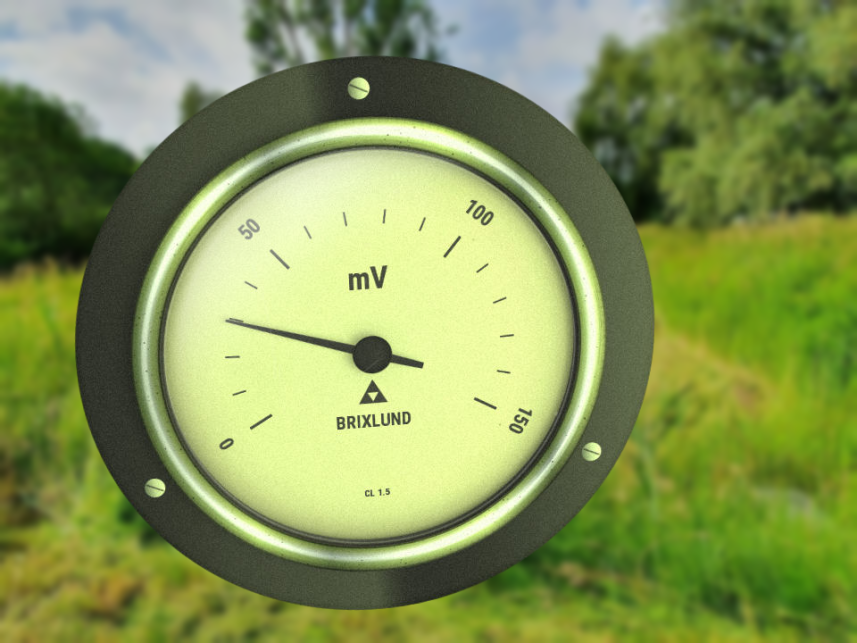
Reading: {"value": 30, "unit": "mV"}
